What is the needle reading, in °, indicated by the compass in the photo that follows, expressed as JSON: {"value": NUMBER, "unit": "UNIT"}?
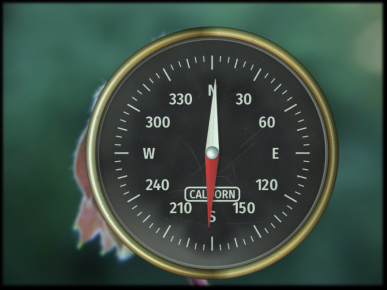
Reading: {"value": 182.5, "unit": "°"}
